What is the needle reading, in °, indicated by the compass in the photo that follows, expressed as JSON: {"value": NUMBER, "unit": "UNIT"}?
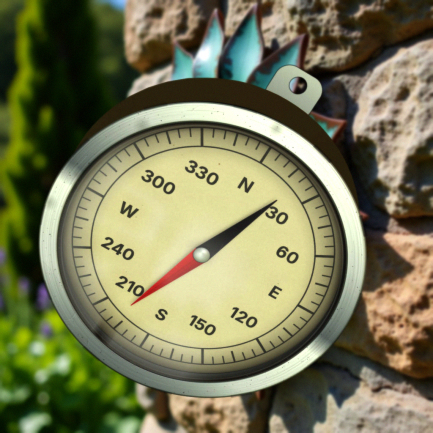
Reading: {"value": 200, "unit": "°"}
